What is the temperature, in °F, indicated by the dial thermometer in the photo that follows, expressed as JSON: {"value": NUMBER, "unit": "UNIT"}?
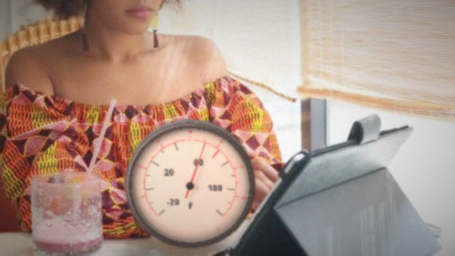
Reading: {"value": 60, "unit": "°F"}
